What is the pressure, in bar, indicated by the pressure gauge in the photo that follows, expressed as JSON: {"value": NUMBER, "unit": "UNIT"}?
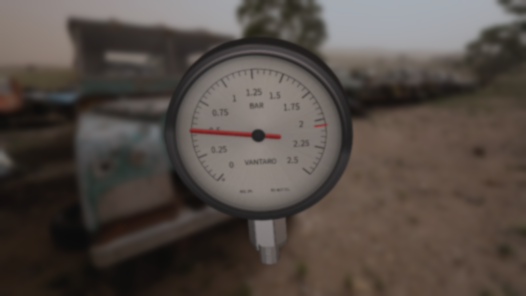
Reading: {"value": 0.5, "unit": "bar"}
